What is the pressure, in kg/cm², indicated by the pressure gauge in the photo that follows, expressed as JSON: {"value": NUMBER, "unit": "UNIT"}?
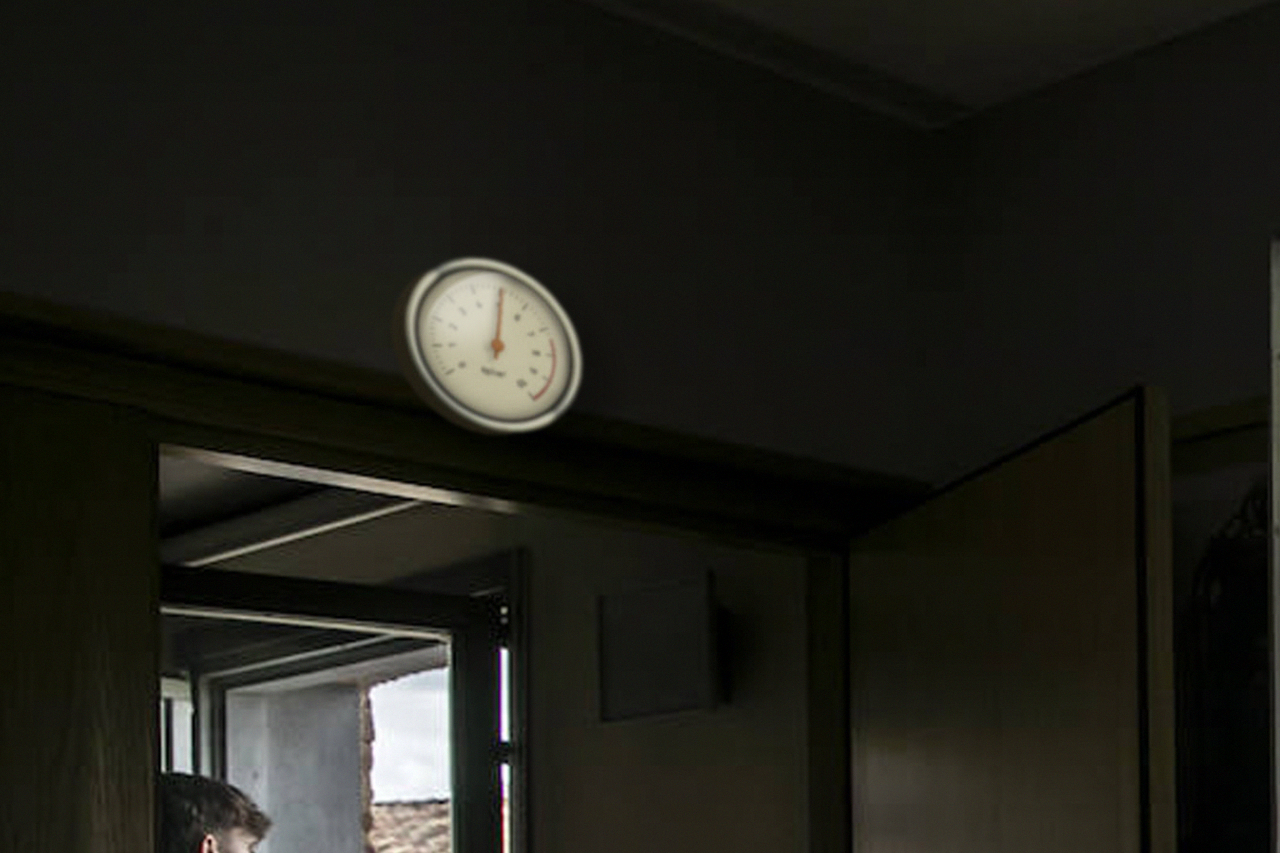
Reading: {"value": 5, "unit": "kg/cm²"}
